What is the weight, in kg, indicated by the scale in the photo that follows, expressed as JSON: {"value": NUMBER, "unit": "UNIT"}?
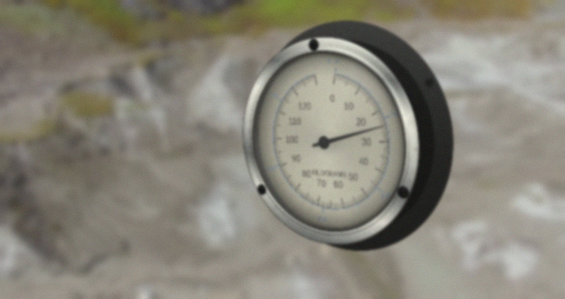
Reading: {"value": 25, "unit": "kg"}
